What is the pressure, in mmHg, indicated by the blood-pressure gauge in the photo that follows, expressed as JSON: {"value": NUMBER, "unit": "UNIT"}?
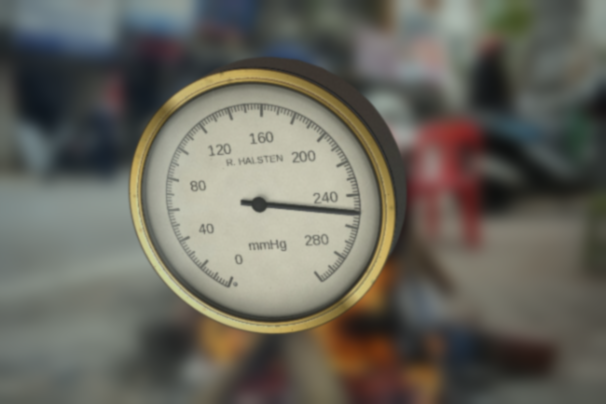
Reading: {"value": 250, "unit": "mmHg"}
